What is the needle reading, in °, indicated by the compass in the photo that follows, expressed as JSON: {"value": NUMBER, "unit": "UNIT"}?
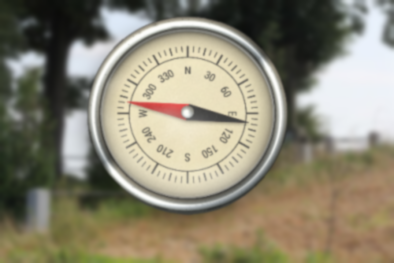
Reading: {"value": 280, "unit": "°"}
